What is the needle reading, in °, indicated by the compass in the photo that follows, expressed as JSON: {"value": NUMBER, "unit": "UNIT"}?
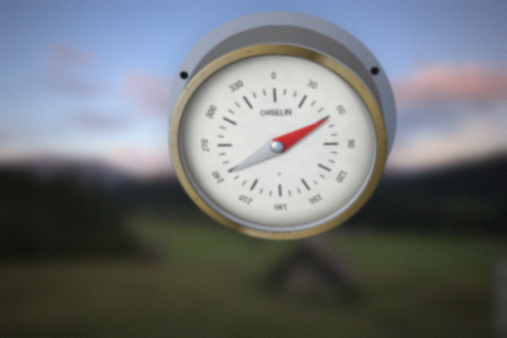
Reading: {"value": 60, "unit": "°"}
